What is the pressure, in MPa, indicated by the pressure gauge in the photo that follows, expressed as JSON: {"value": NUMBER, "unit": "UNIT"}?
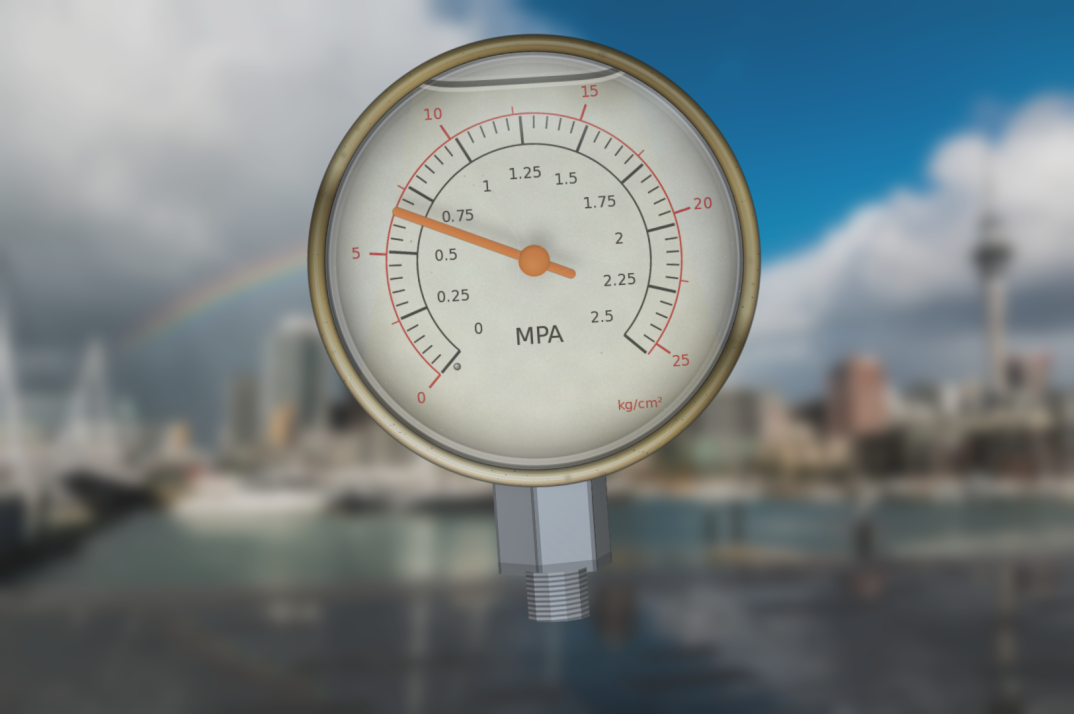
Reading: {"value": 0.65, "unit": "MPa"}
